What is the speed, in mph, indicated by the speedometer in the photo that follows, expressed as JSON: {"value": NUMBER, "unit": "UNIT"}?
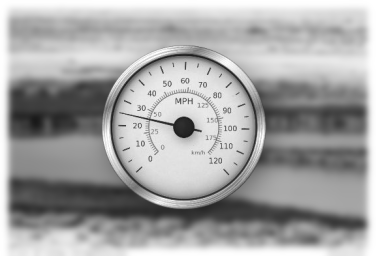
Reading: {"value": 25, "unit": "mph"}
